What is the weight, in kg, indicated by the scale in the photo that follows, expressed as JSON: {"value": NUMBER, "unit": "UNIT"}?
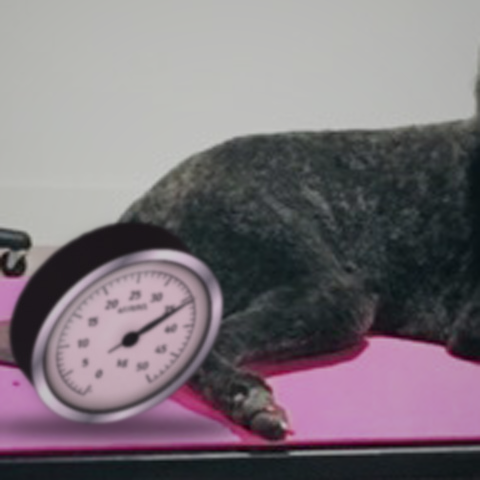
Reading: {"value": 35, "unit": "kg"}
